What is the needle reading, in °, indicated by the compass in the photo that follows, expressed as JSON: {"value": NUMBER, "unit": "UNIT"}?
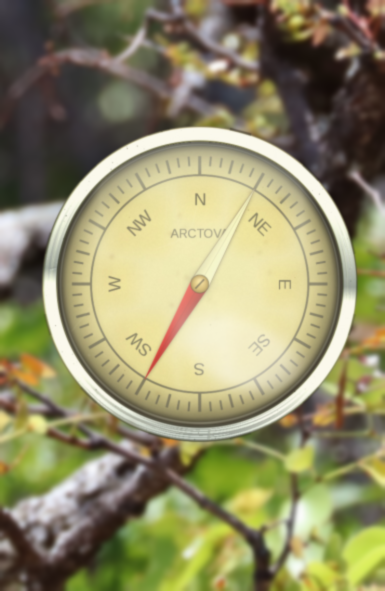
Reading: {"value": 210, "unit": "°"}
